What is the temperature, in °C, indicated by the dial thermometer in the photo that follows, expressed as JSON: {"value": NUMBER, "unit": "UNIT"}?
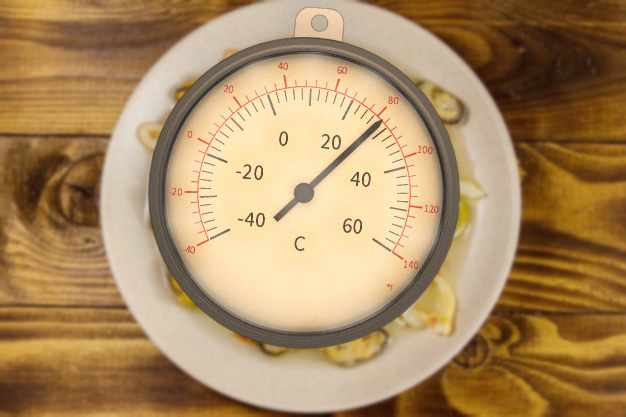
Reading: {"value": 28, "unit": "°C"}
